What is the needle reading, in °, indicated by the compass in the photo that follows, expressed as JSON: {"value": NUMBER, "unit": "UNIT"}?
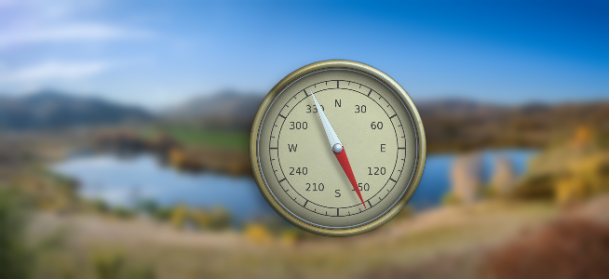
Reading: {"value": 155, "unit": "°"}
